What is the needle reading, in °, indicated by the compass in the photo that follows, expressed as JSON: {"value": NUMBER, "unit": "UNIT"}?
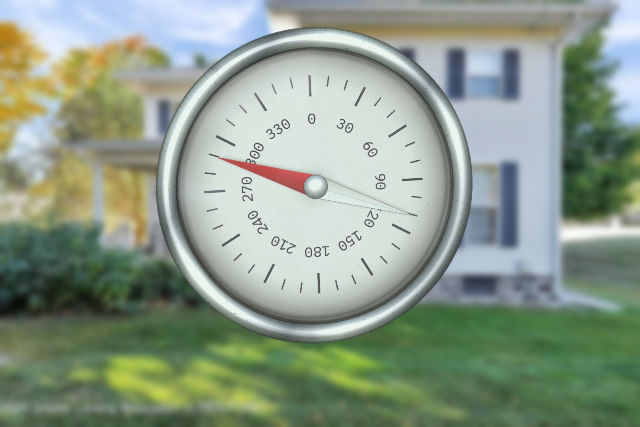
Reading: {"value": 290, "unit": "°"}
